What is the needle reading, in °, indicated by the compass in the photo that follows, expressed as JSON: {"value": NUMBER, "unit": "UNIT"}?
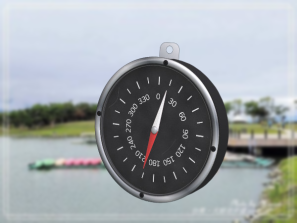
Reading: {"value": 195, "unit": "°"}
